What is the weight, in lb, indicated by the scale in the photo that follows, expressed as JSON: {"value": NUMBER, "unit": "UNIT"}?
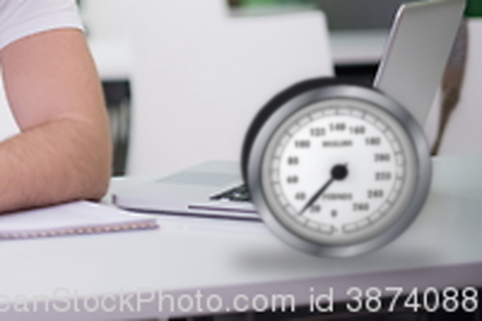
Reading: {"value": 30, "unit": "lb"}
